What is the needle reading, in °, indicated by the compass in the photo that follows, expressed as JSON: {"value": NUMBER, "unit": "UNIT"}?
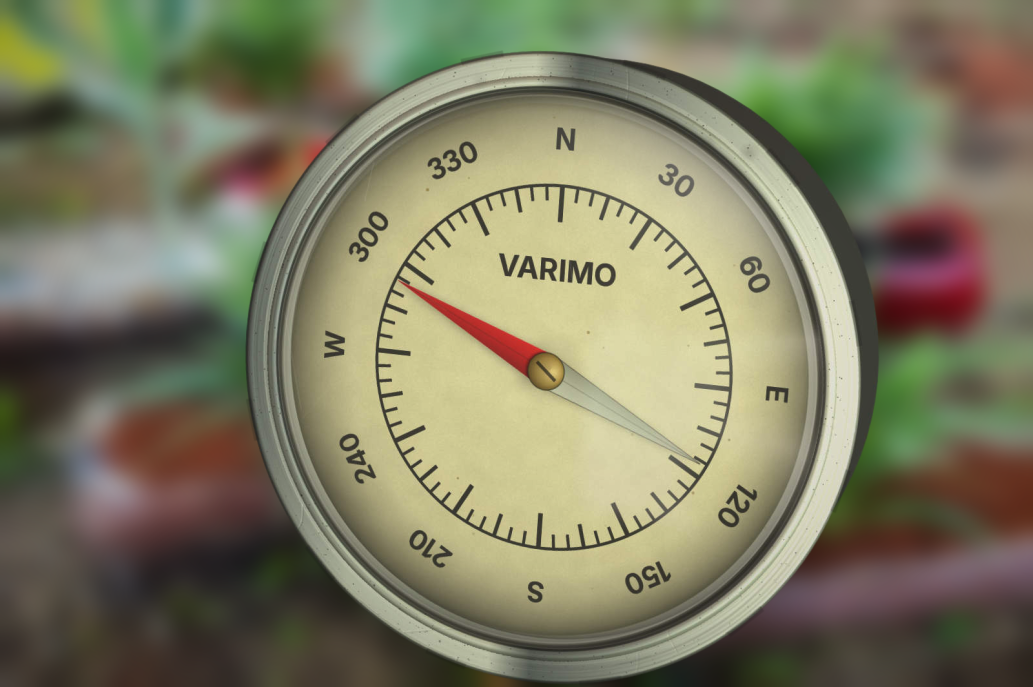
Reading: {"value": 295, "unit": "°"}
